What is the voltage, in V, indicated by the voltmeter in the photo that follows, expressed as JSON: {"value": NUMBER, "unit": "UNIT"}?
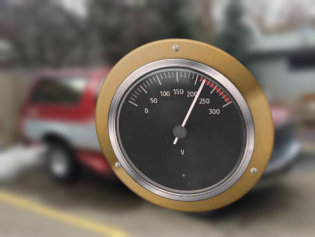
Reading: {"value": 220, "unit": "V"}
